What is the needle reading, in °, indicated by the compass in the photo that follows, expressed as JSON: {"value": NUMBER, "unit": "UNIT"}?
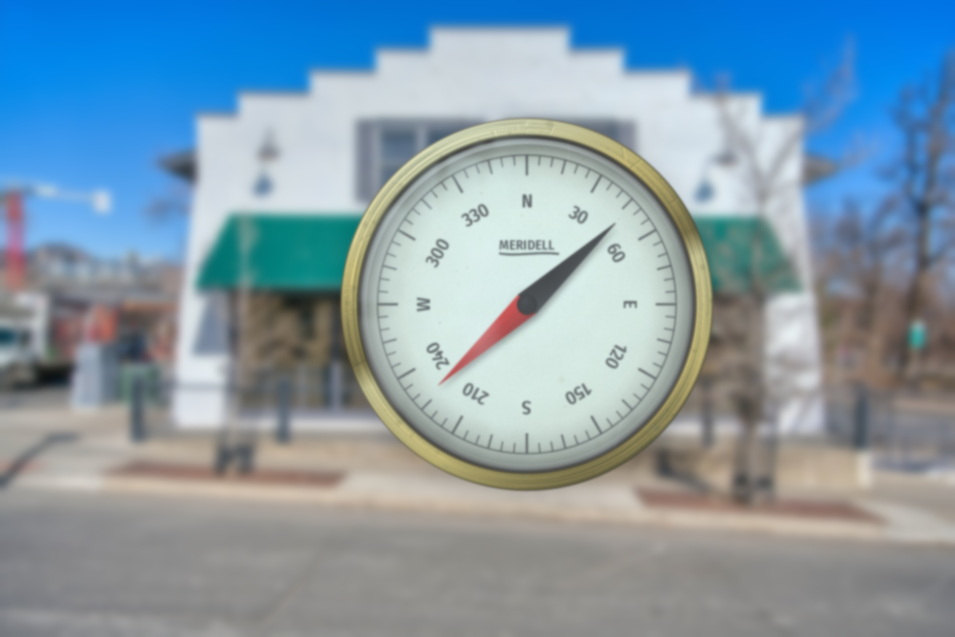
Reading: {"value": 227.5, "unit": "°"}
